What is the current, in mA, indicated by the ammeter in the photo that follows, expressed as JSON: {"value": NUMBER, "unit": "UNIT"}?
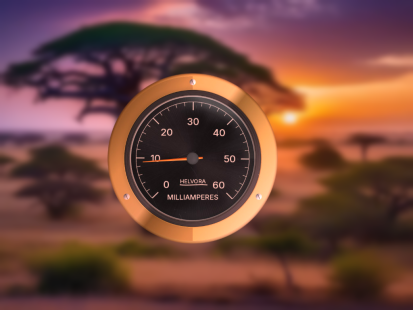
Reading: {"value": 9, "unit": "mA"}
